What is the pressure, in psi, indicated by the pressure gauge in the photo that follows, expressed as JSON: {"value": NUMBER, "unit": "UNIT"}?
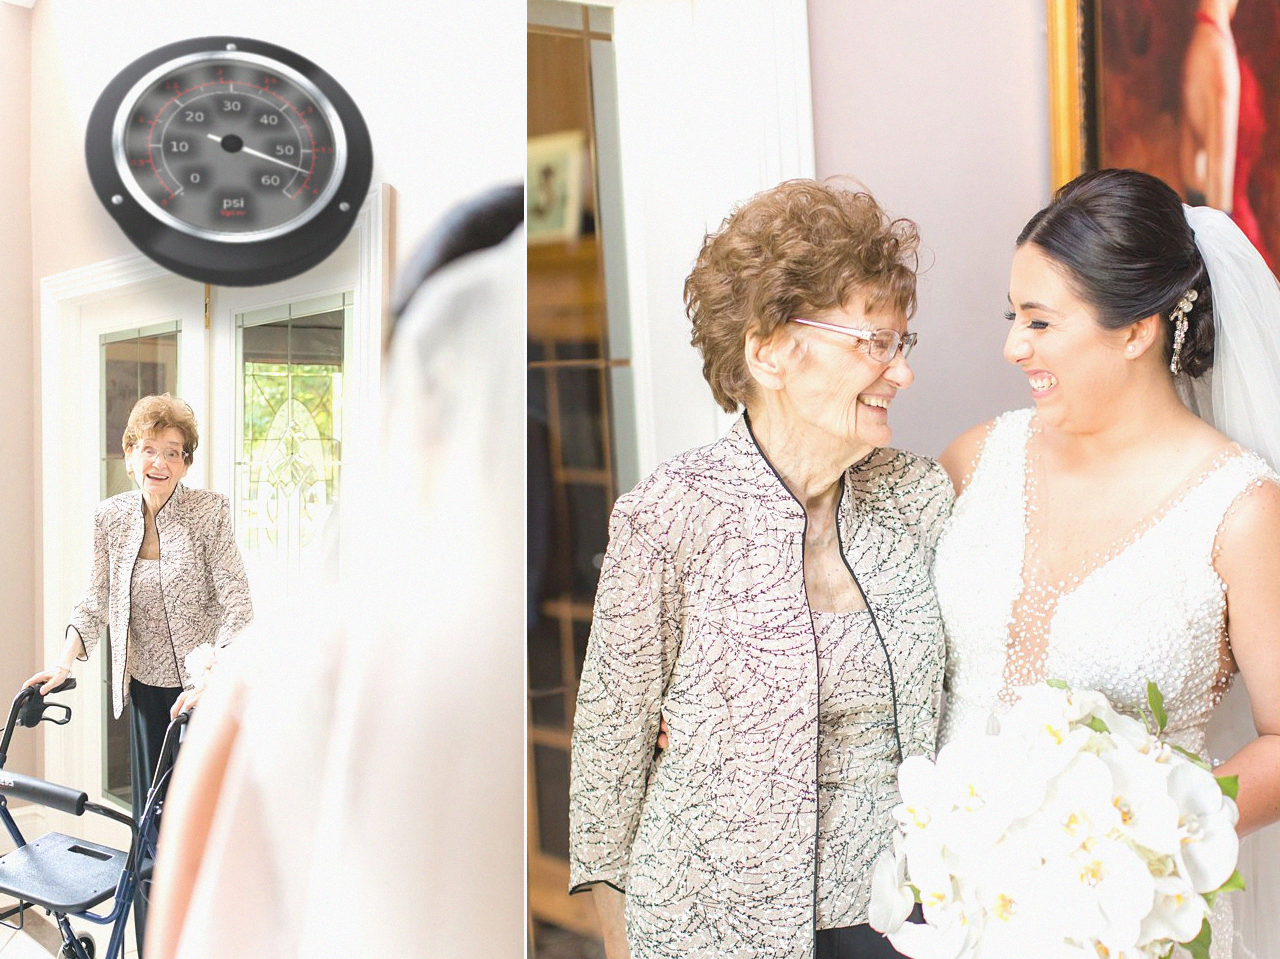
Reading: {"value": 55, "unit": "psi"}
